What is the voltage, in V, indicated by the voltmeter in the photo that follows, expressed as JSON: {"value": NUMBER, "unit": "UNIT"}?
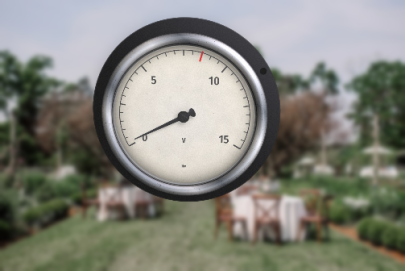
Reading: {"value": 0.25, "unit": "V"}
